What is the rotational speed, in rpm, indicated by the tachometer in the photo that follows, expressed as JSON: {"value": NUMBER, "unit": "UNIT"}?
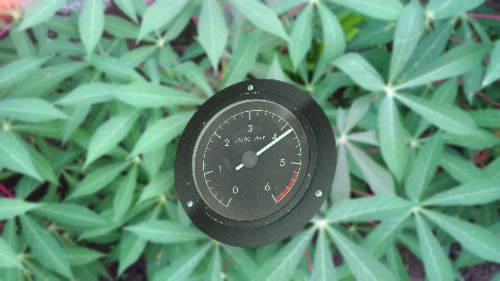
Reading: {"value": 4200, "unit": "rpm"}
